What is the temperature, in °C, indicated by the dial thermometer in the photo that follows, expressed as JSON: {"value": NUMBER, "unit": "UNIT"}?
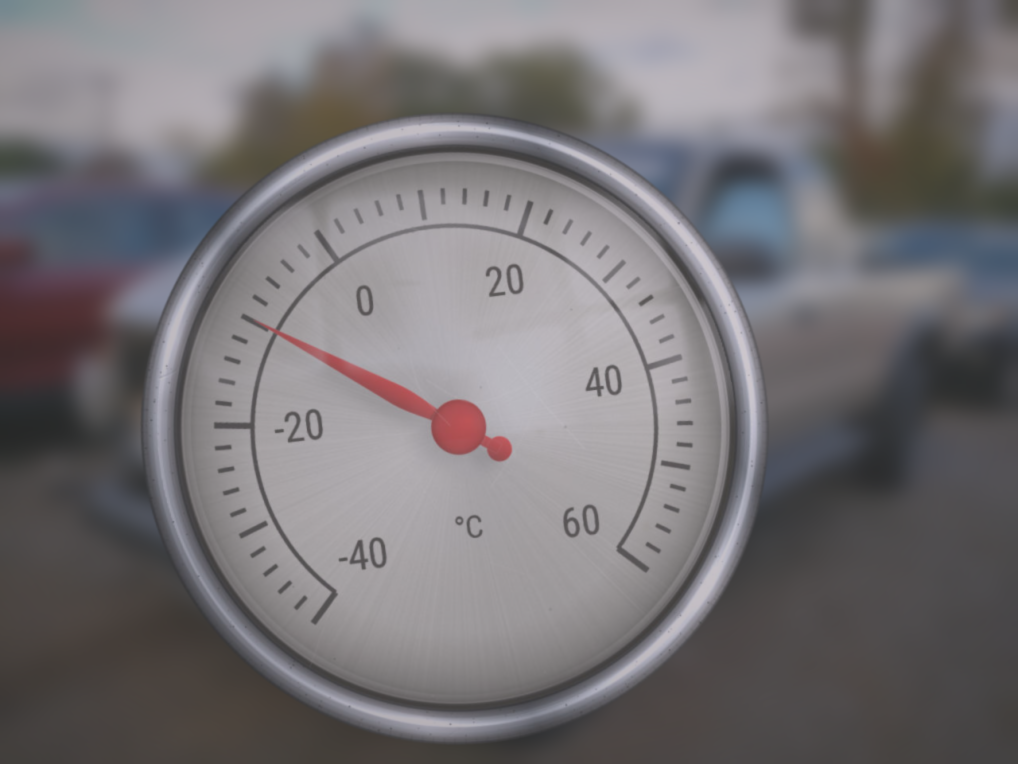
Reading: {"value": -10, "unit": "°C"}
